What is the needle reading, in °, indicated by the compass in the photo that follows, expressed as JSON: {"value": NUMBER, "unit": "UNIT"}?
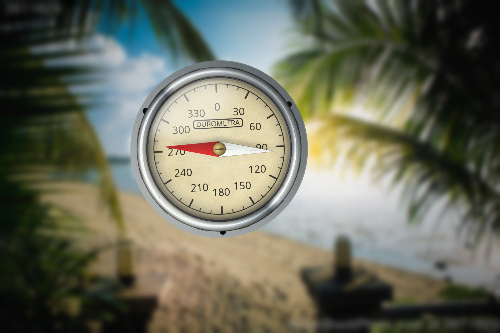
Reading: {"value": 275, "unit": "°"}
